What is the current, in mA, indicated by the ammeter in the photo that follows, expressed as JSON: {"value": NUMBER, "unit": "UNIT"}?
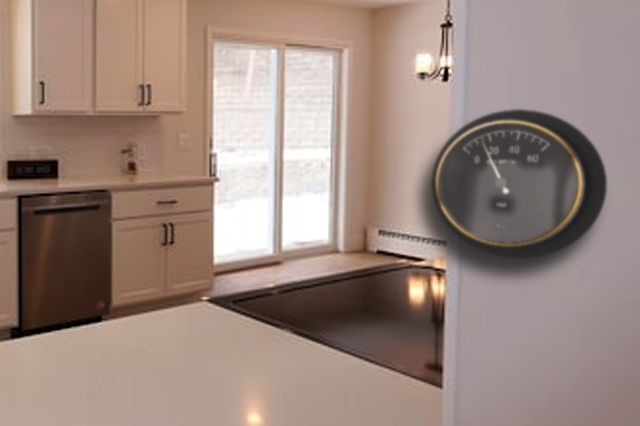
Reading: {"value": 15, "unit": "mA"}
